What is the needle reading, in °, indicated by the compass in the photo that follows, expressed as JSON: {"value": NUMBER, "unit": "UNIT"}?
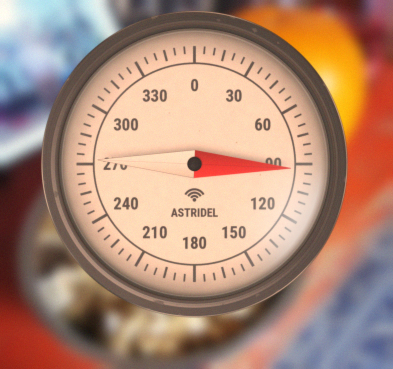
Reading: {"value": 92.5, "unit": "°"}
